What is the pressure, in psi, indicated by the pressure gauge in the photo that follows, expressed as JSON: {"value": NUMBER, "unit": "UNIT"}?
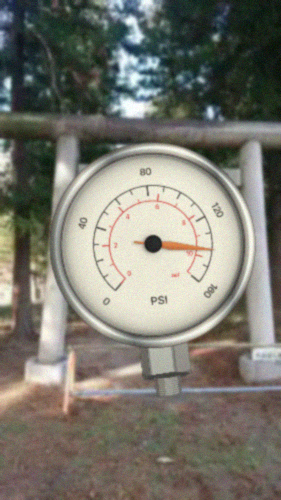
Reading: {"value": 140, "unit": "psi"}
